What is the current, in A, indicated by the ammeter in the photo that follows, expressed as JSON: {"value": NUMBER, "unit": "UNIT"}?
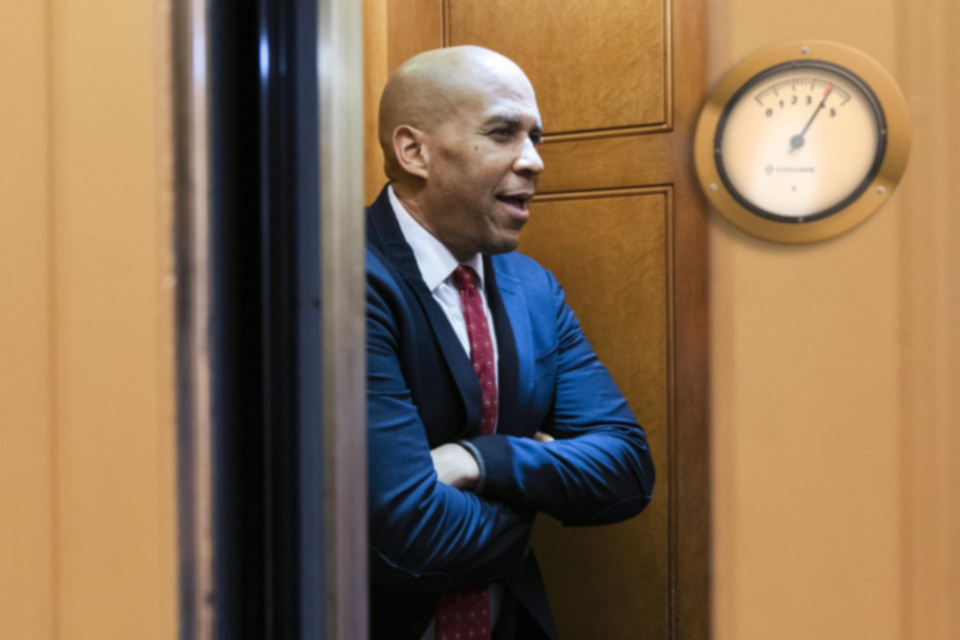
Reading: {"value": 4, "unit": "A"}
